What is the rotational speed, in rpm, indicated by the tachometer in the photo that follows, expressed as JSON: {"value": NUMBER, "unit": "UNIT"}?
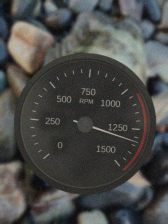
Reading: {"value": 1325, "unit": "rpm"}
